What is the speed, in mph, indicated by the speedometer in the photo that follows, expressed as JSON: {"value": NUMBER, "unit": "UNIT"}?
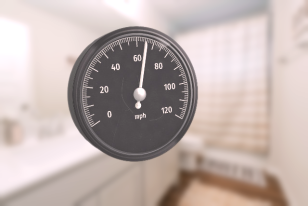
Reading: {"value": 65, "unit": "mph"}
